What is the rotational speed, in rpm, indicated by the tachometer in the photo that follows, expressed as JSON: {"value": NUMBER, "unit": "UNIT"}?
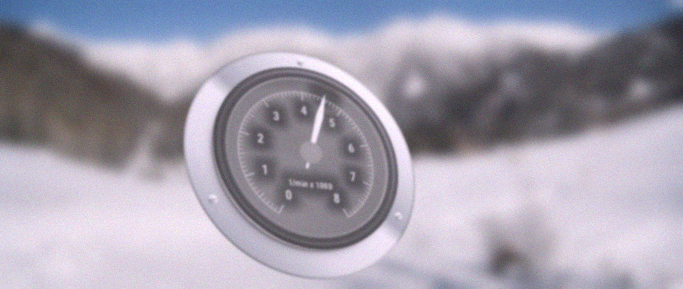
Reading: {"value": 4500, "unit": "rpm"}
